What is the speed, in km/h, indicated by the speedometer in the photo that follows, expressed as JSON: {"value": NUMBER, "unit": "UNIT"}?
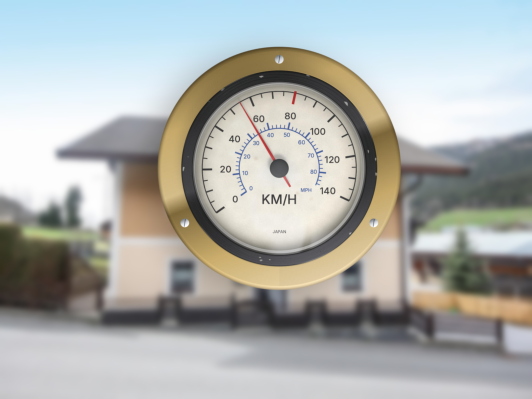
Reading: {"value": 55, "unit": "km/h"}
